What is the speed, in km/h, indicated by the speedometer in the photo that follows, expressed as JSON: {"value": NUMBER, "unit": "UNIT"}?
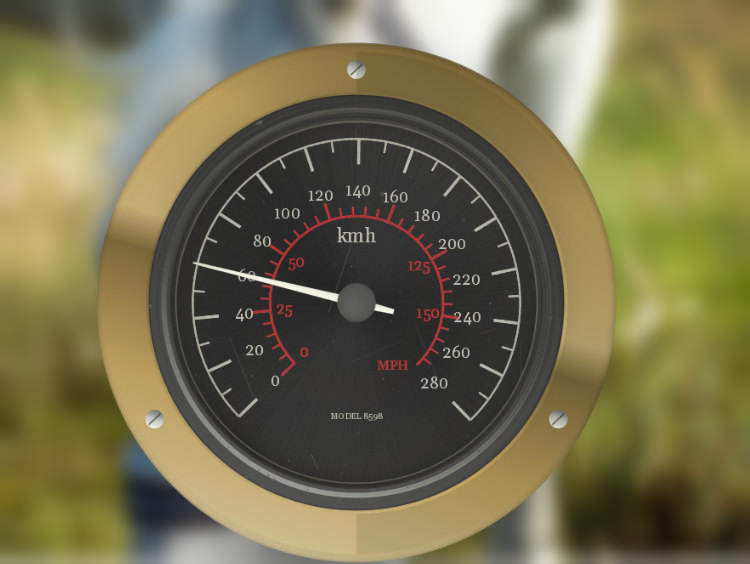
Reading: {"value": 60, "unit": "km/h"}
